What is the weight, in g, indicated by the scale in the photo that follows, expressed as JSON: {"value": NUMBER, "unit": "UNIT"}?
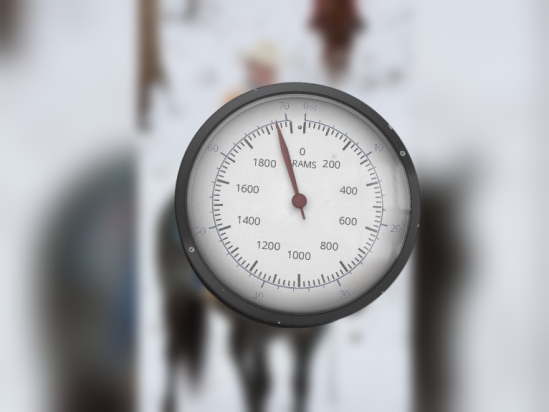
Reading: {"value": 1940, "unit": "g"}
